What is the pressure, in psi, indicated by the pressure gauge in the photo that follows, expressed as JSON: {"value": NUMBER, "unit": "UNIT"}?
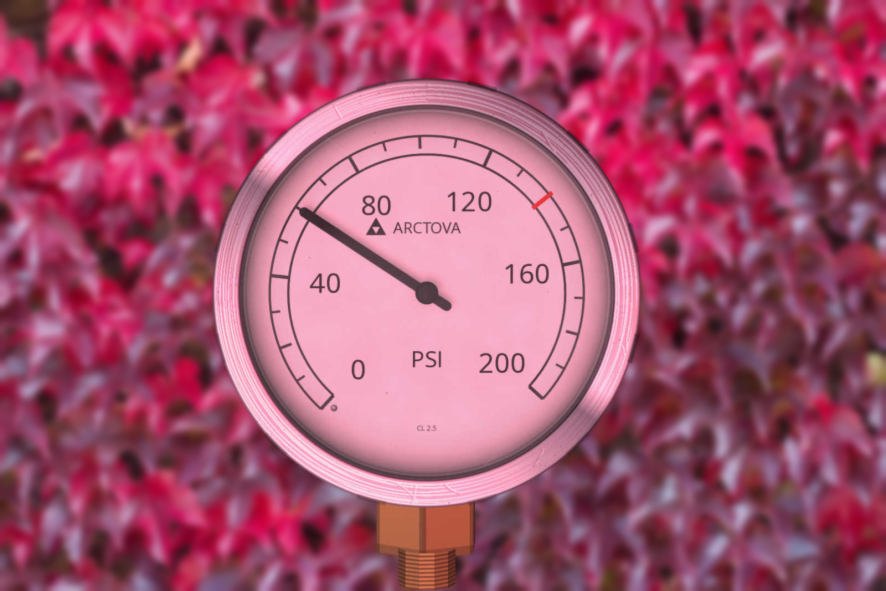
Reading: {"value": 60, "unit": "psi"}
